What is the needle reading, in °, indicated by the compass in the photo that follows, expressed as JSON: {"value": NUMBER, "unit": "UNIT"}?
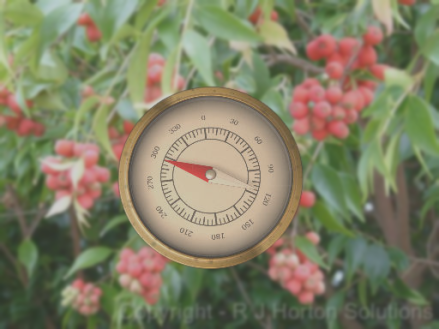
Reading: {"value": 295, "unit": "°"}
